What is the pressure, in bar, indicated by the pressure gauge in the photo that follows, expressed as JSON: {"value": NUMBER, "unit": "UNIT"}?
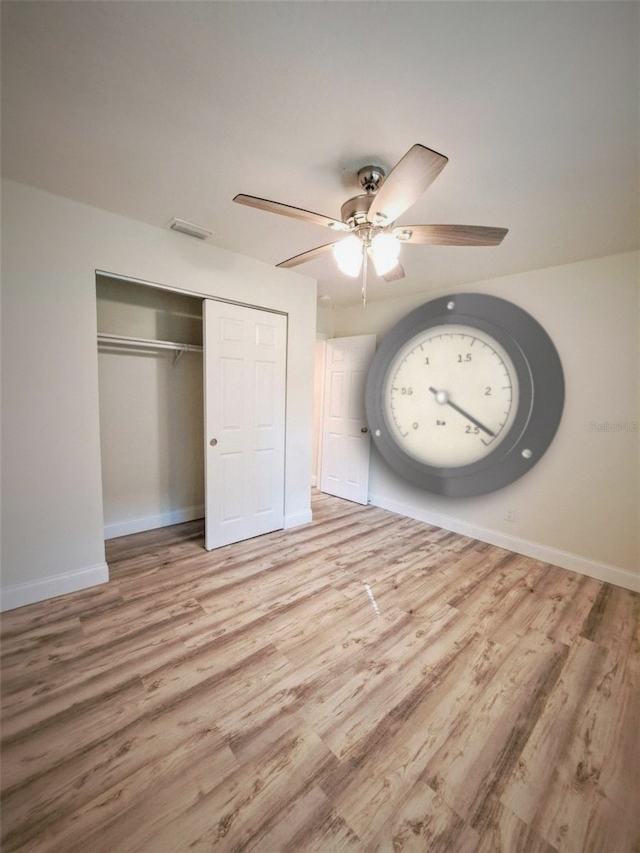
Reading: {"value": 2.4, "unit": "bar"}
